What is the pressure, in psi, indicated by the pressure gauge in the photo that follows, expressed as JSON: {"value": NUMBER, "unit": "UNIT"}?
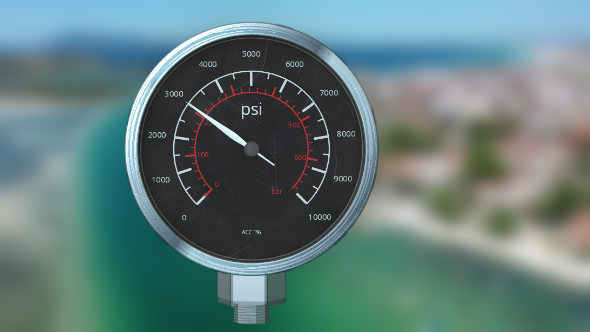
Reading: {"value": 3000, "unit": "psi"}
